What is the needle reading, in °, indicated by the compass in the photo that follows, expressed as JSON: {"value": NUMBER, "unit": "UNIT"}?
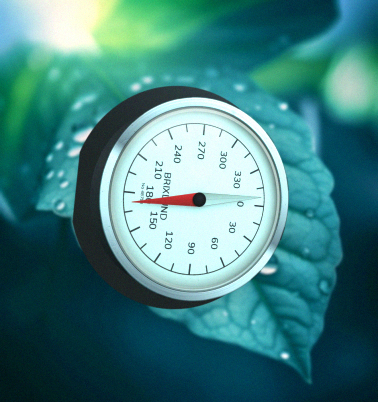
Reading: {"value": 172.5, "unit": "°"}
